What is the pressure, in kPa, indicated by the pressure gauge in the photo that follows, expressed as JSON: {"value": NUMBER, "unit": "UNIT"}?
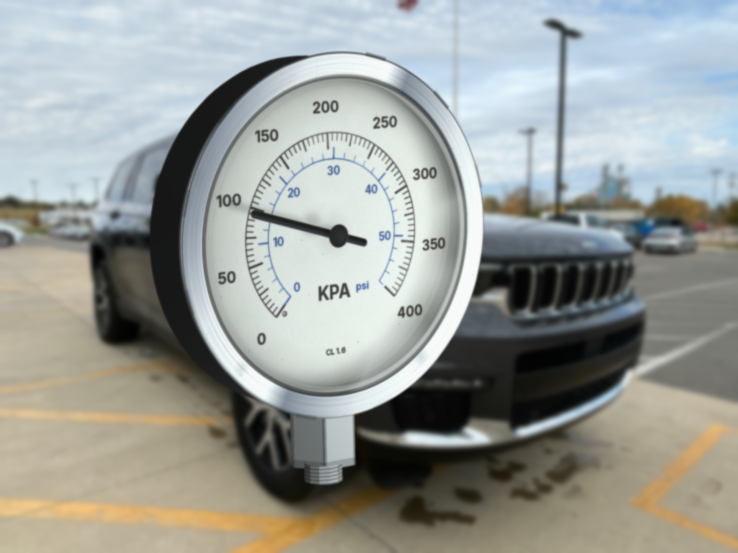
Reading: {"value": 95, "unit": "kPa"}
